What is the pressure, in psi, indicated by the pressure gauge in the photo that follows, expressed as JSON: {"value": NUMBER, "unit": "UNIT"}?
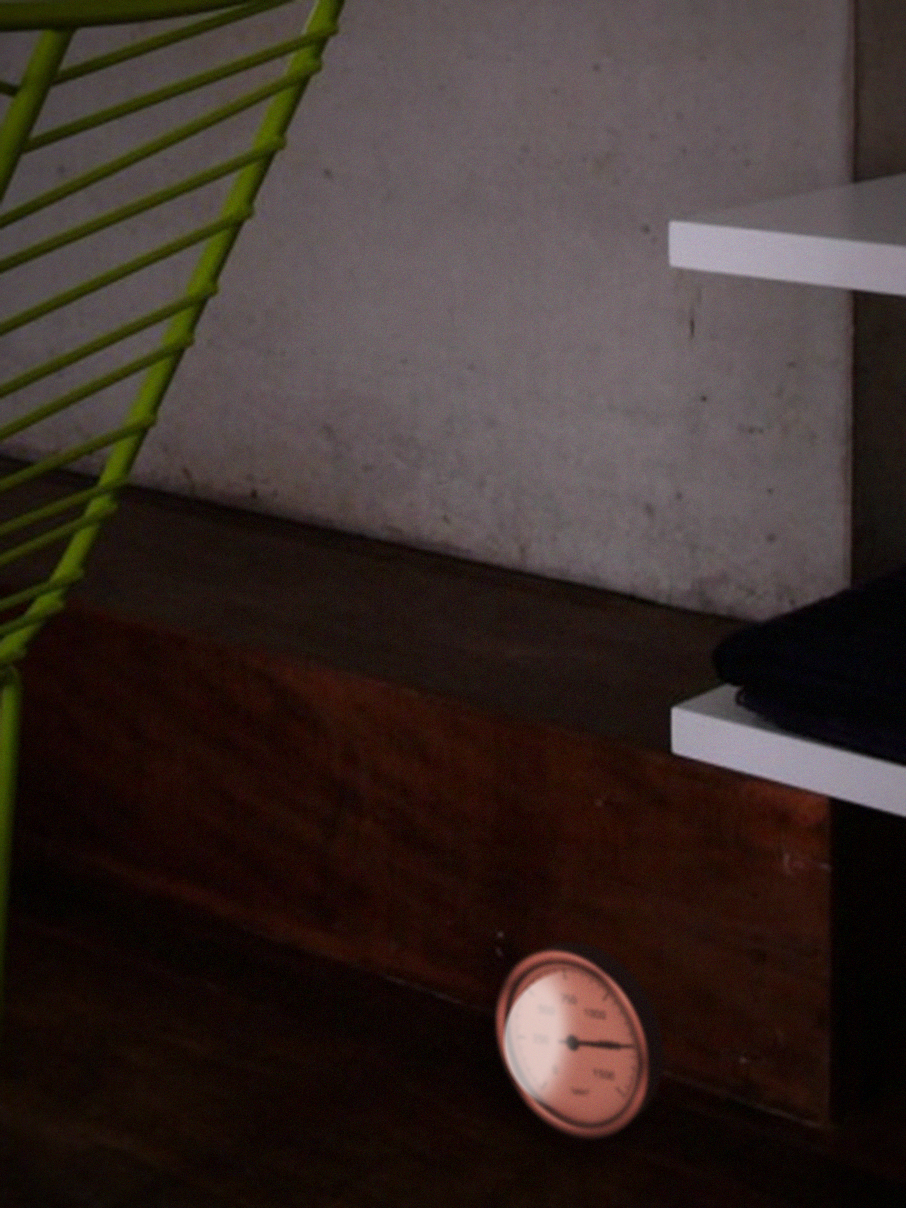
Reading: {"value": 1250, "unit": "psi"}
